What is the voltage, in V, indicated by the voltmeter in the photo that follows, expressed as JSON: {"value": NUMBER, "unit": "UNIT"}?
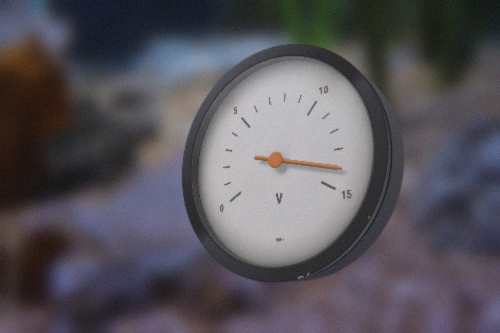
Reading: {"value": 14, "unit": "V"}
